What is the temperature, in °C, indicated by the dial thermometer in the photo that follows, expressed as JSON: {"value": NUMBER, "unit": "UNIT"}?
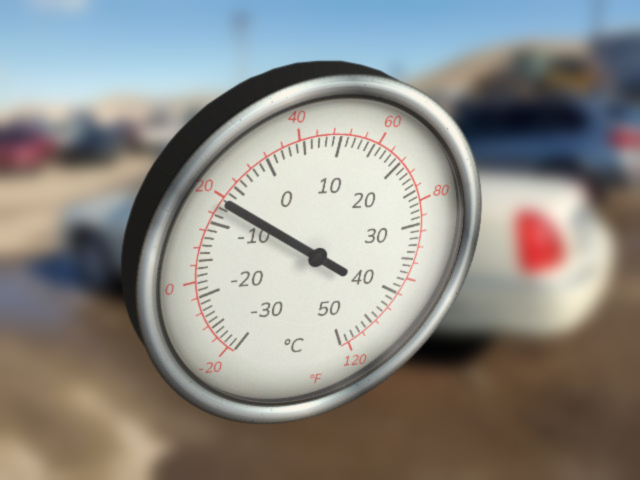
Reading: {"value": -7, "unit": "°C"}
